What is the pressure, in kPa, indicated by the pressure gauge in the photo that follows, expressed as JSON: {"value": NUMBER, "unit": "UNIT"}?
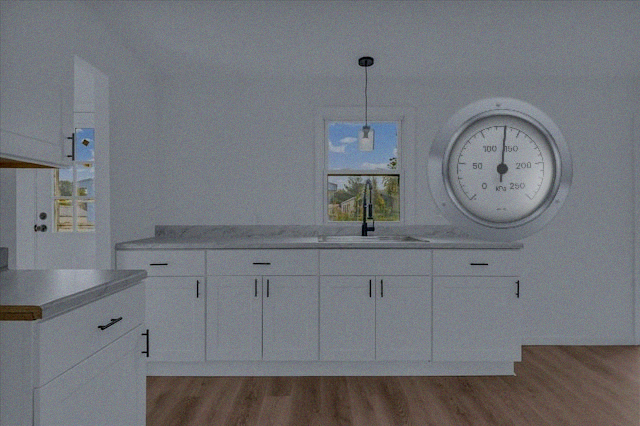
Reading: {"value": 130, "unit": "kPa"}
